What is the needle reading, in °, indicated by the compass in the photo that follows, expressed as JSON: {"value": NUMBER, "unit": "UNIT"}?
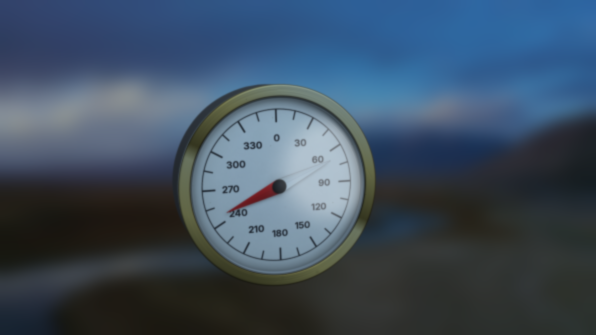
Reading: {"value": 247.5, "unit": "°"}
